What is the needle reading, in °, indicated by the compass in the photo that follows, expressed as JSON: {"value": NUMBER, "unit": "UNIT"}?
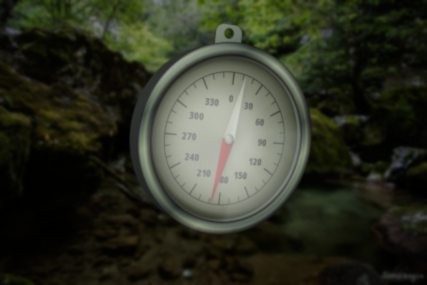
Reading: {"value": 190, "unit": "°"}
